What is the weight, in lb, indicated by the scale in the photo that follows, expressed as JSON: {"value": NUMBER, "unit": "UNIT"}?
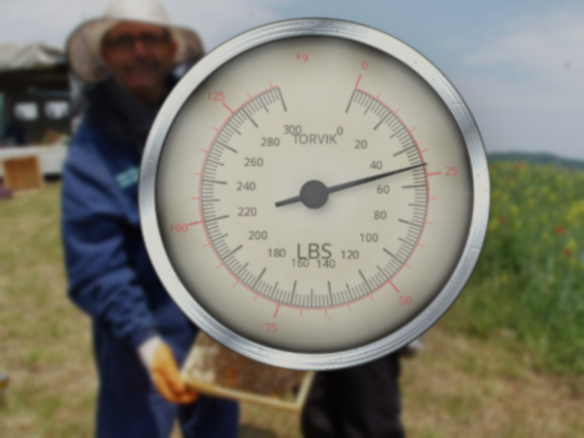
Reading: {"value": 50, "unit": "lb"}
